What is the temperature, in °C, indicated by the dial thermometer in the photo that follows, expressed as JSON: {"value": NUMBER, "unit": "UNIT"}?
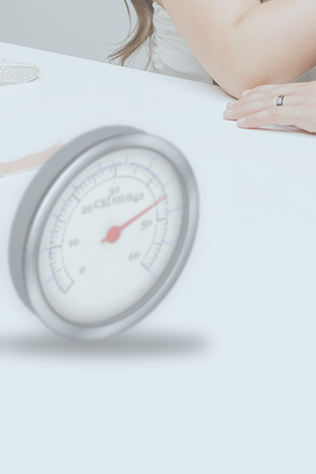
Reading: {"value": 45, "unit": "°C"}
